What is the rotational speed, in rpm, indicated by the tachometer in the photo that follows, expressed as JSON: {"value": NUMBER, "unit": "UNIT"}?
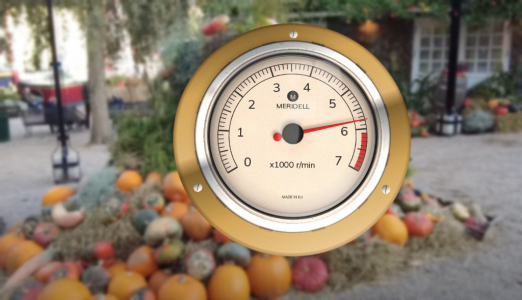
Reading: {"value": 5800, "unit": "rpm"}
